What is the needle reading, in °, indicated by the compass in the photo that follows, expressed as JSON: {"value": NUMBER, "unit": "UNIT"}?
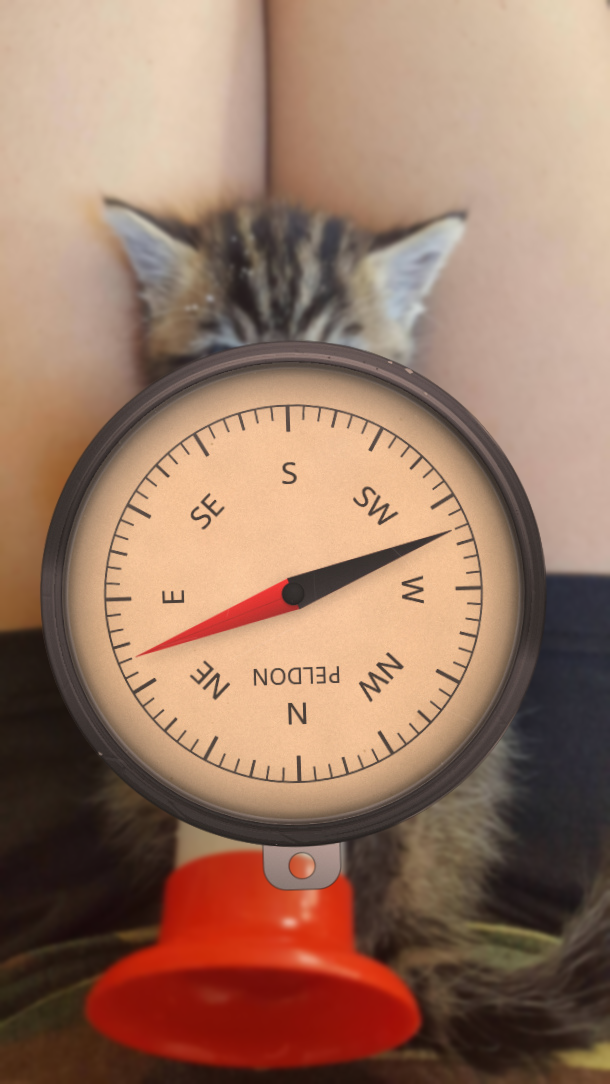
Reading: {"value": 70, "unit": "°"}
